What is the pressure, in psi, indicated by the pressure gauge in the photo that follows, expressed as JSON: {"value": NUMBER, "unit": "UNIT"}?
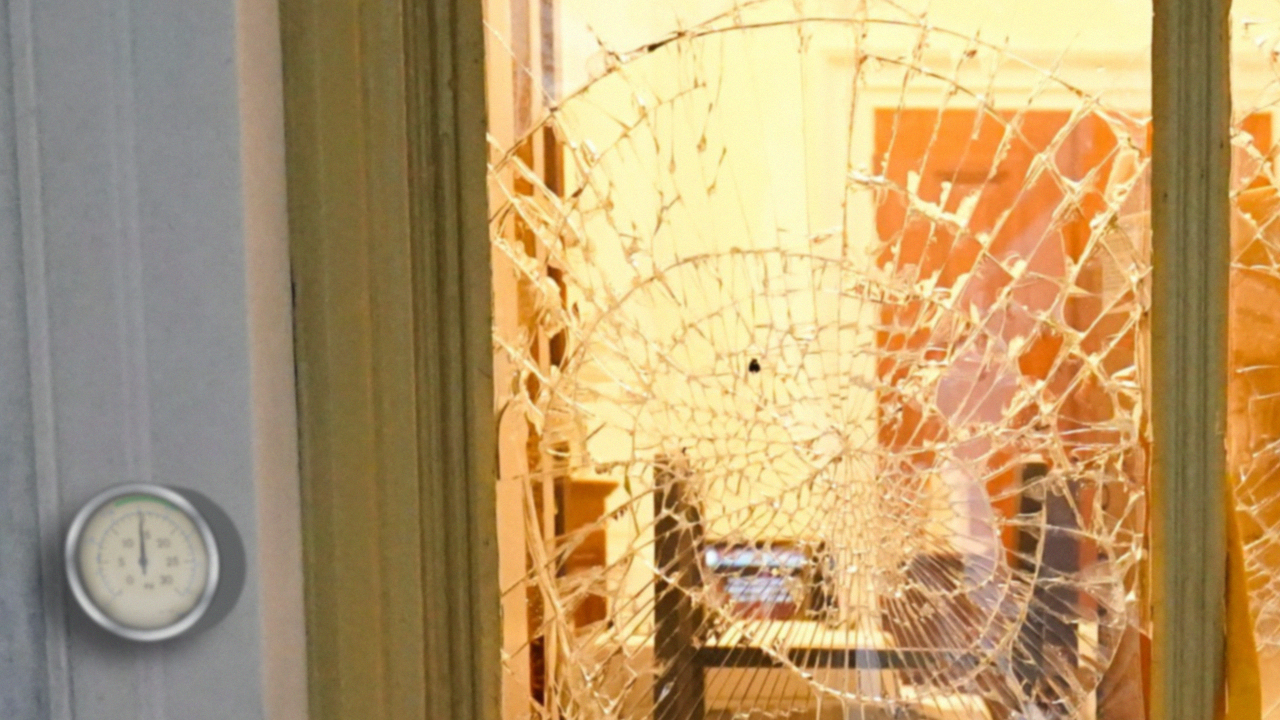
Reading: {"value": 15, "unit": "psi"}
